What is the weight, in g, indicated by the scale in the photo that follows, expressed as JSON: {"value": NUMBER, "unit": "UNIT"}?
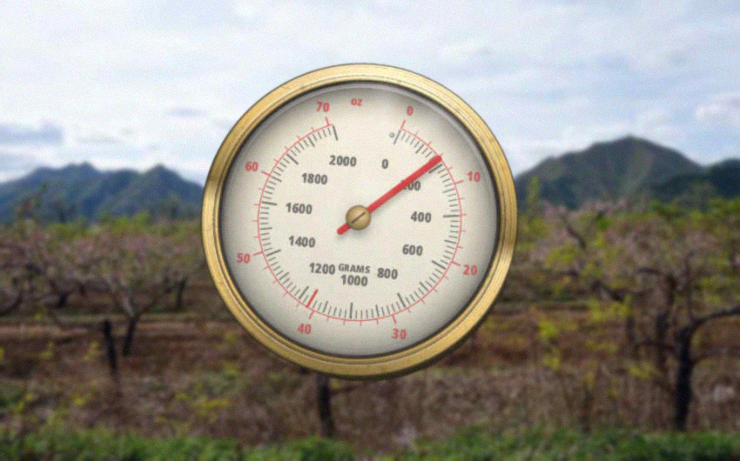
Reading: {"value": 180, "unit": "g"}
